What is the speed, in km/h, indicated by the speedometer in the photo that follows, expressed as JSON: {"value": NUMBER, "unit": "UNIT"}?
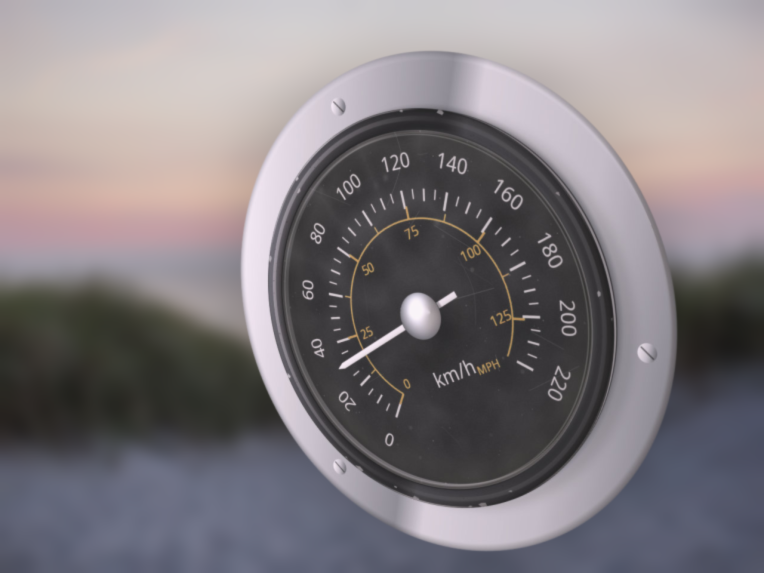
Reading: {"value": 30, "unit": "km/h"}
